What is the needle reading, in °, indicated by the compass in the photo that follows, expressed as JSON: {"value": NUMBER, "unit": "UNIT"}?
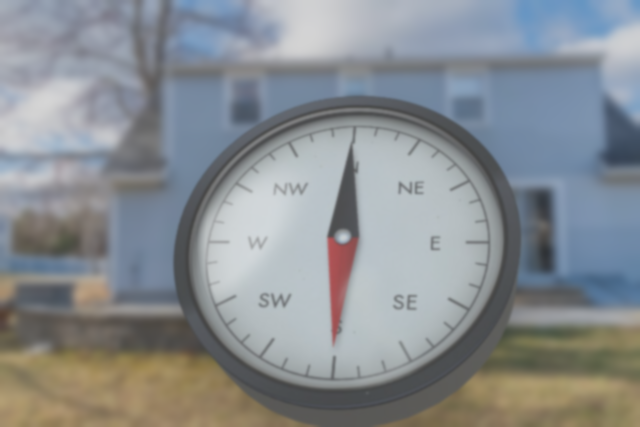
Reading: {"value": 180, "unit": "°"}
